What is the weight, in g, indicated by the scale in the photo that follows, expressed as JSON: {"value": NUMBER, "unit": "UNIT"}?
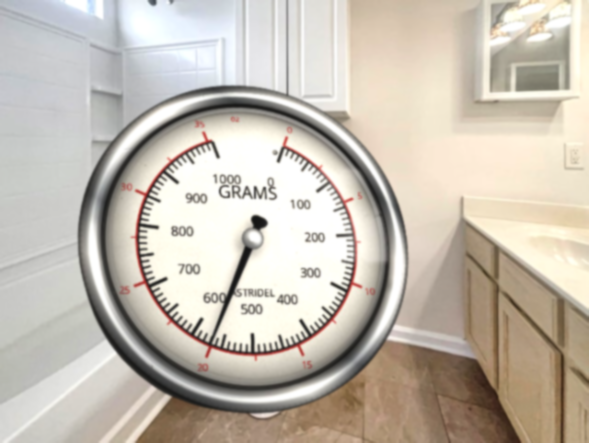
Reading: {"value": 570, "unit": "g"}
